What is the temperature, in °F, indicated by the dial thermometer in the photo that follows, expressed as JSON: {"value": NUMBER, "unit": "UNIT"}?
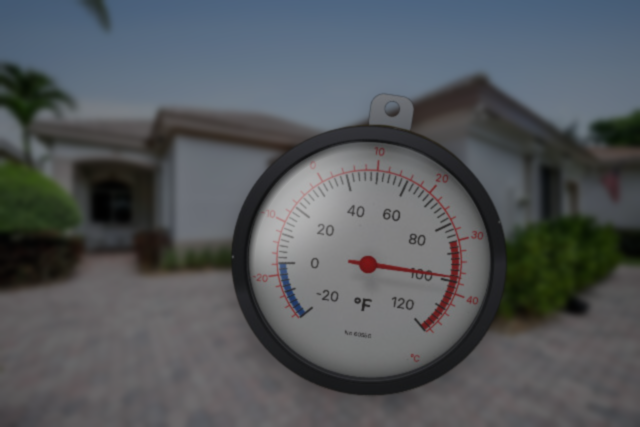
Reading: {"value": 98, "unit": "°F"}
